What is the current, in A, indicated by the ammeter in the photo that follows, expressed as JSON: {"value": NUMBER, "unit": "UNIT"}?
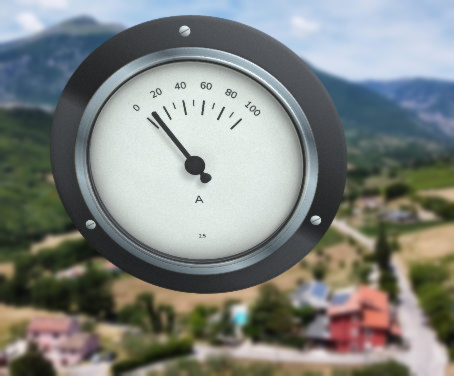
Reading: {"value": 10, "unit": "A"}
